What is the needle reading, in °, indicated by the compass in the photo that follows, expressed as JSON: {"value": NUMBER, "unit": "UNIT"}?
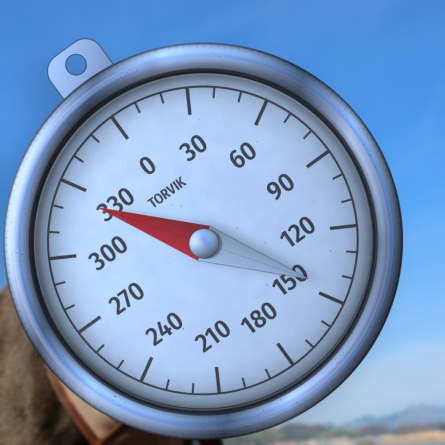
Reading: {"value": 325, "unit": "°"}
